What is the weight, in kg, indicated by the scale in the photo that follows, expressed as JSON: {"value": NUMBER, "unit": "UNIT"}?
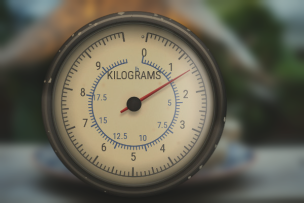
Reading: {"value": 1.4, "unit": "kg"}
